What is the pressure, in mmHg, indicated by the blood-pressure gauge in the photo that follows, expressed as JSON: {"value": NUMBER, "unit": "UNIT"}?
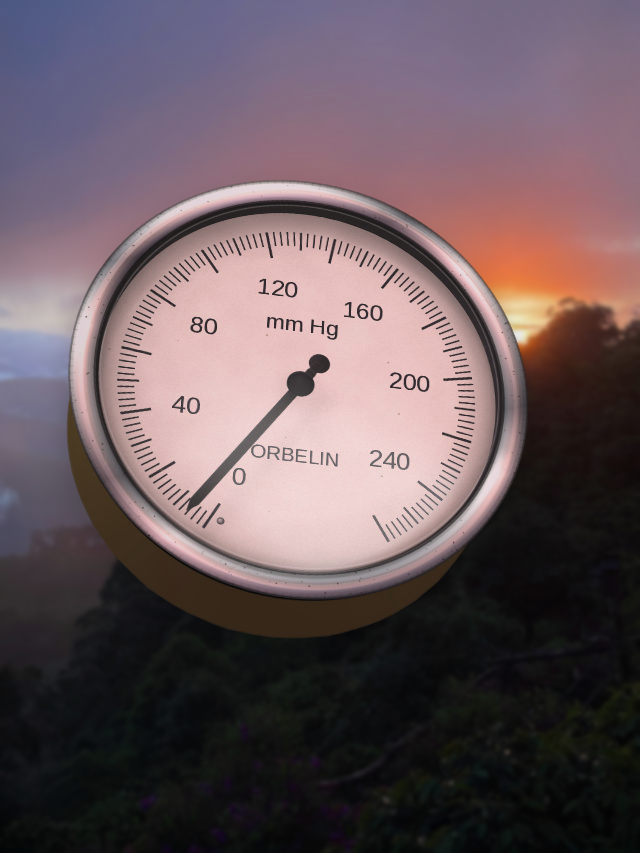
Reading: {"value": 6, "unit": "mmHg"}
